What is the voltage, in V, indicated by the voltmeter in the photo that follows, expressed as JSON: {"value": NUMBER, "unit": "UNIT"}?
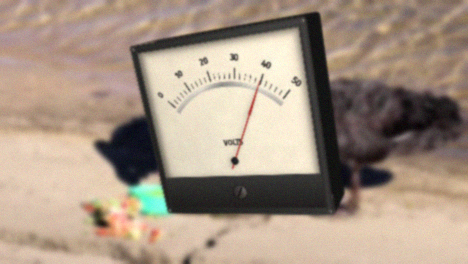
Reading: {"value": 40, "unit": "V"}
